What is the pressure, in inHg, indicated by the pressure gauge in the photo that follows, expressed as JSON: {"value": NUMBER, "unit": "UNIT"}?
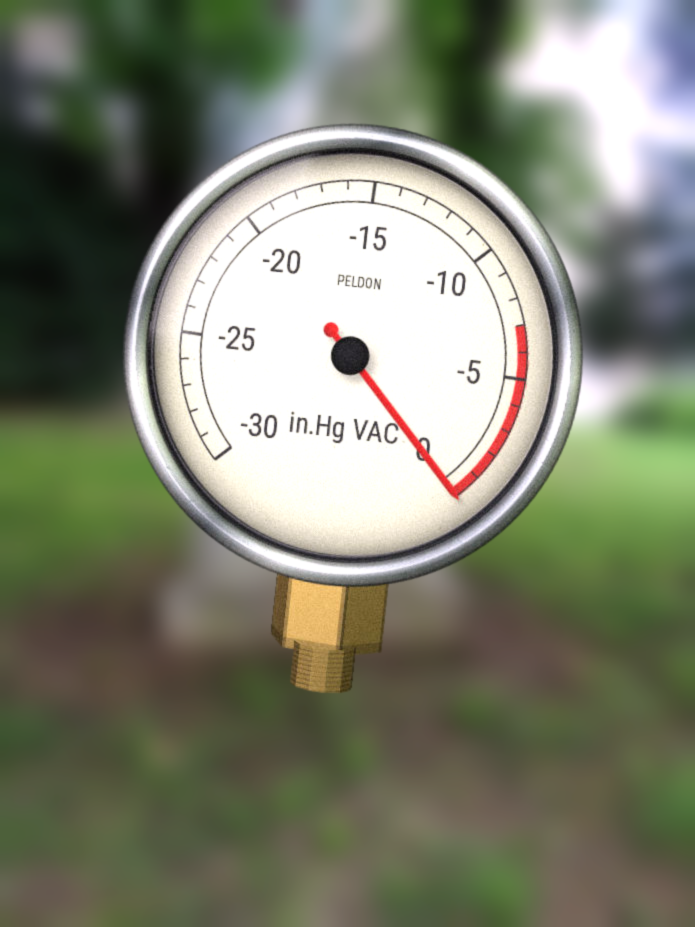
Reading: {"value": 0, "unit": "inHg"}
